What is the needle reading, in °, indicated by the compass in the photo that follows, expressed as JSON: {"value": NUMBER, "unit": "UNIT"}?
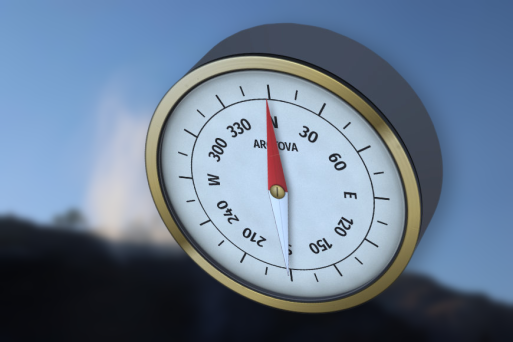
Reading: {"value": 0, "unit": "°"}
